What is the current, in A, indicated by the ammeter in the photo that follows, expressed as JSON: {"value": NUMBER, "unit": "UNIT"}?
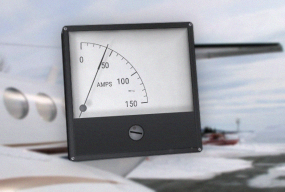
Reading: {"value": 40, "unit": "A"}
